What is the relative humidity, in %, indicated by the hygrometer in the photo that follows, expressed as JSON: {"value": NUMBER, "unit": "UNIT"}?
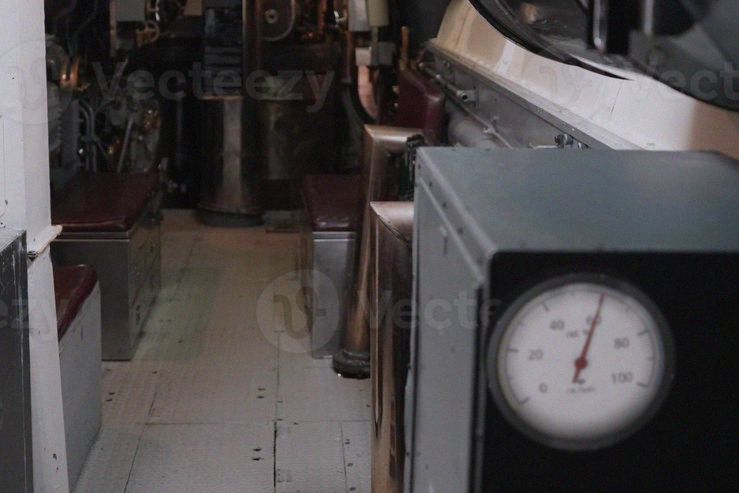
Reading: {"value": 60, "unit": "%"}
